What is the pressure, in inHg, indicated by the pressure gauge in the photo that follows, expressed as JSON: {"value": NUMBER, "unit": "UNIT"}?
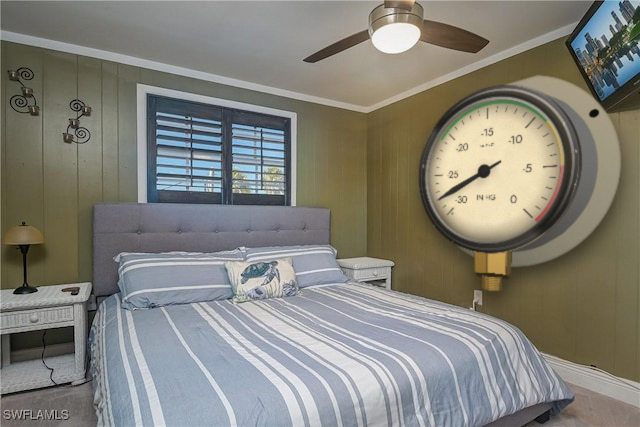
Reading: {"value": -28, "unit": "inHg"}
